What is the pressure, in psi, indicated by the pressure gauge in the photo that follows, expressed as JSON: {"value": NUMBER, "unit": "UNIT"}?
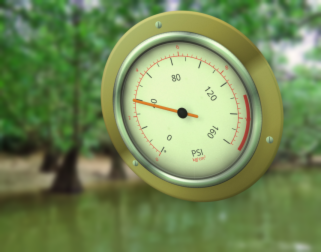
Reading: {"value": 40, "unit": "psi"}
